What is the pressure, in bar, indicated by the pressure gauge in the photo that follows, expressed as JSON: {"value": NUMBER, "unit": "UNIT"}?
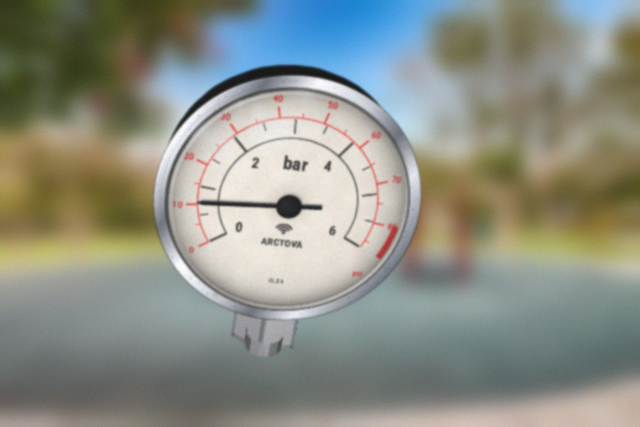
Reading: {"value": 0.75, "unit": "bar"}
